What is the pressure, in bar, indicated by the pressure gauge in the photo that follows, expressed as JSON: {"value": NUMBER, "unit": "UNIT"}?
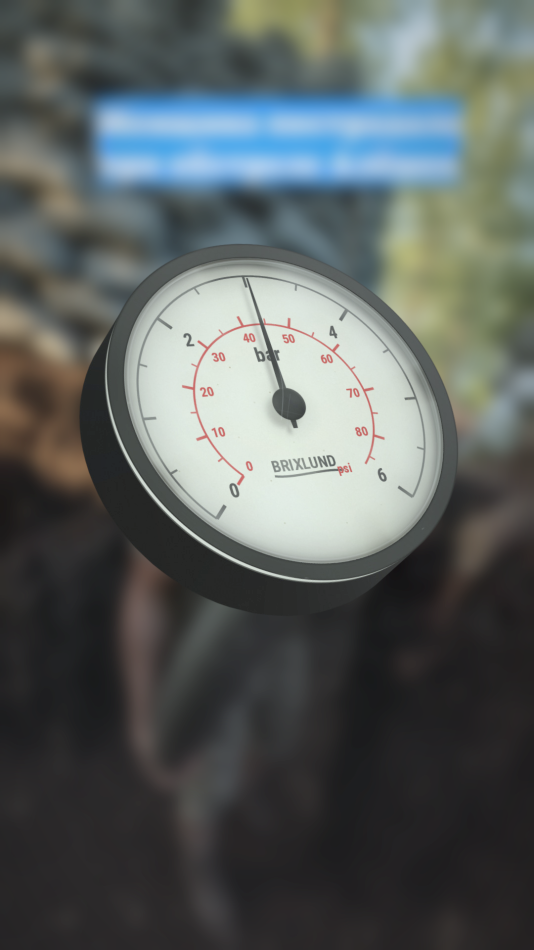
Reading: {"value": 3, "unit": "bar"}
